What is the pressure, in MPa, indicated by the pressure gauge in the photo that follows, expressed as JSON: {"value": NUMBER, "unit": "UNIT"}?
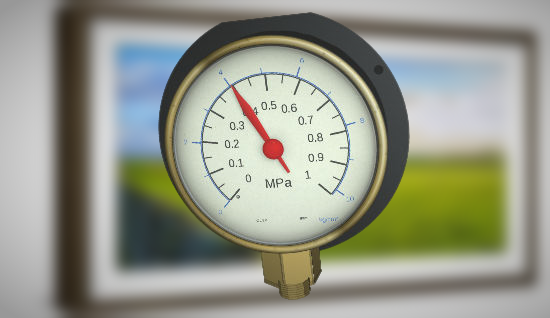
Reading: {"value": 0.4, "unit": "MPa"}
